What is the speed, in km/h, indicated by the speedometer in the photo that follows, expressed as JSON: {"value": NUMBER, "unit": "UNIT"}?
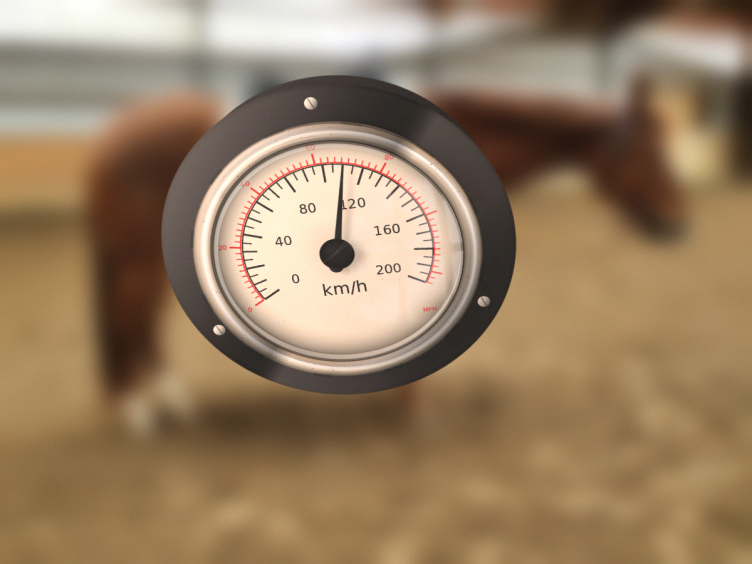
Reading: {"value": 110, "unit": "km/h"}
